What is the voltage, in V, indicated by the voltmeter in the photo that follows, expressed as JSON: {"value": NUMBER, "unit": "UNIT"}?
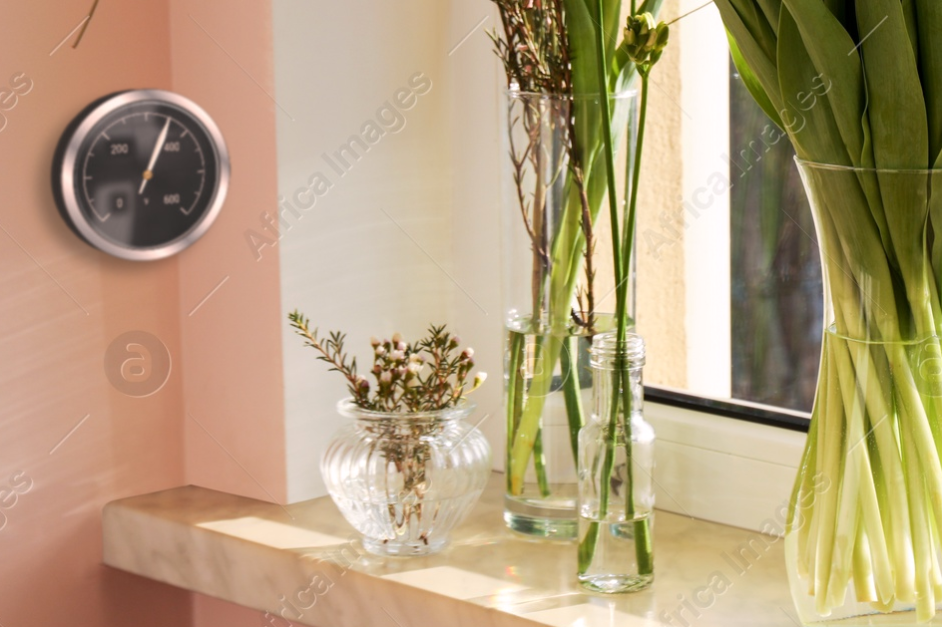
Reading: {"value": 350, "unit": "V"}
